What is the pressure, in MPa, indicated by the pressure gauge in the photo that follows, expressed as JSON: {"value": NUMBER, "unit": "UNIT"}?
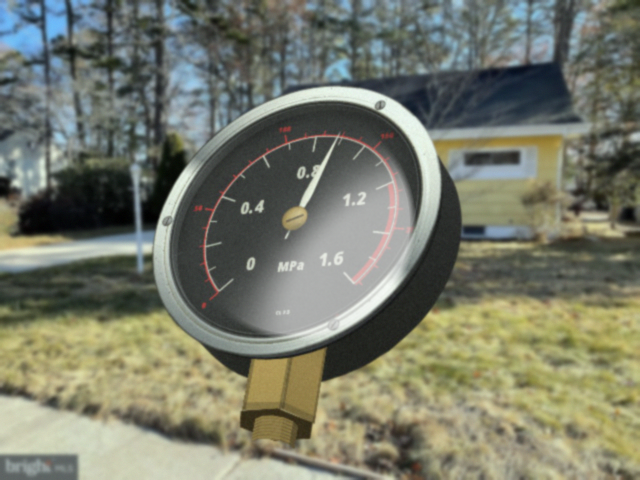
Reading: {"value": 0.9, "unit": "MPa"}
